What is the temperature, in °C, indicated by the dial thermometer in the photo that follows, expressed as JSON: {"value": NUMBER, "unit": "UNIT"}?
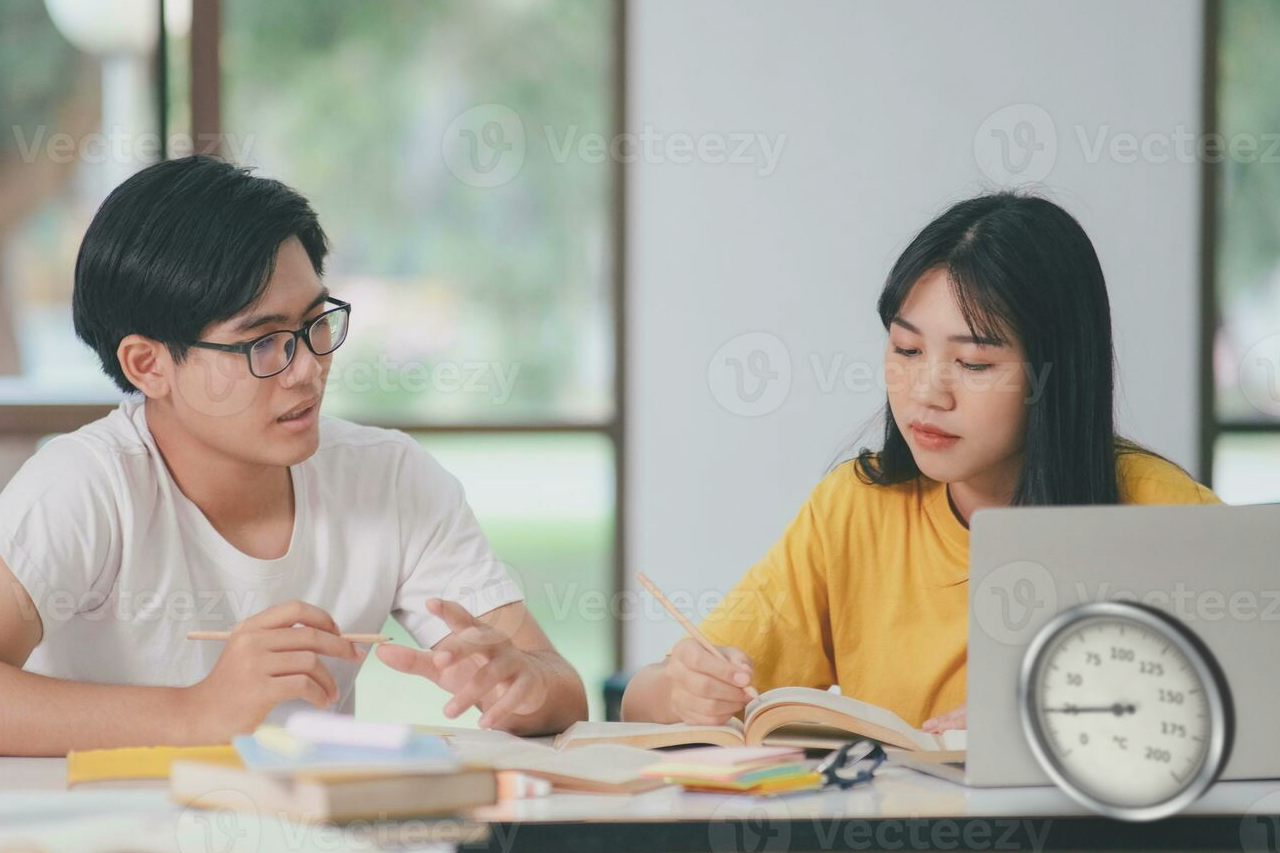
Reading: {"value": 25, "unit": "°C"}
